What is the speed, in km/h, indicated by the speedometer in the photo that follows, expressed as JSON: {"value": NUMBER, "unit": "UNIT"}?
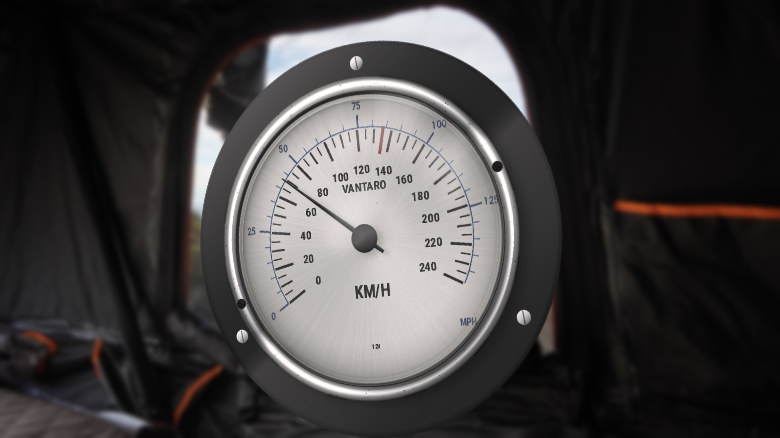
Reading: {"value": 70, "unit": "km/h"}
